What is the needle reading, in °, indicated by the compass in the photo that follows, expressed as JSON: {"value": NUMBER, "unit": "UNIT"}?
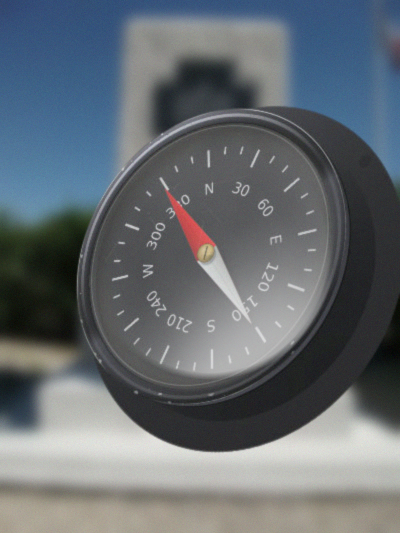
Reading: {"value": 330, "unit": "°"}
